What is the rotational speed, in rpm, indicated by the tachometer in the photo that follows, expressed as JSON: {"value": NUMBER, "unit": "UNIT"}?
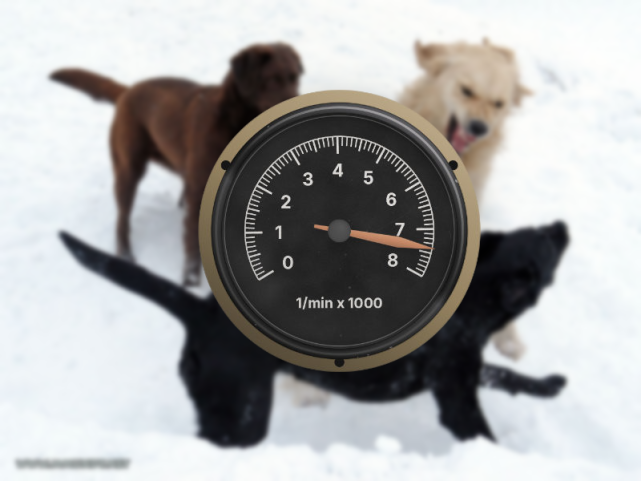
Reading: {"value": 7400, "unit": "rpm"}
